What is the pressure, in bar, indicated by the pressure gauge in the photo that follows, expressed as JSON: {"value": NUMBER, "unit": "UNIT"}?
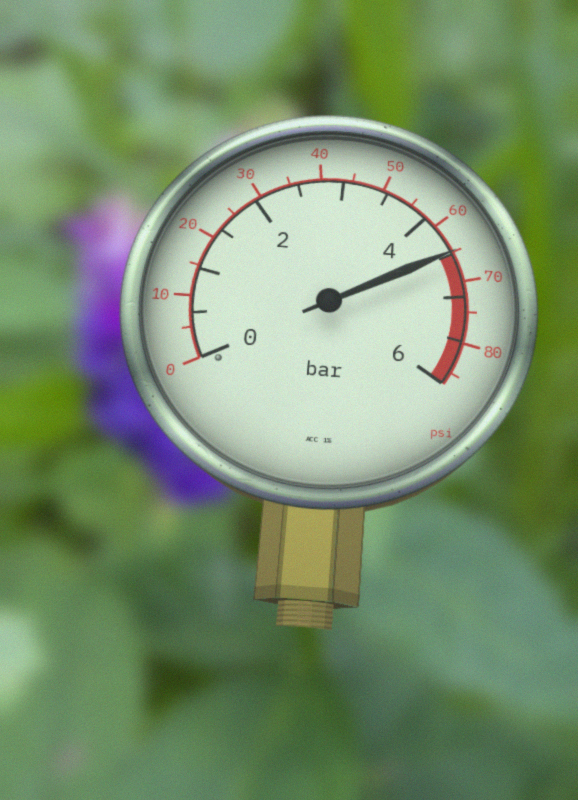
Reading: {"value": 4.5, "unit": "bar"}
